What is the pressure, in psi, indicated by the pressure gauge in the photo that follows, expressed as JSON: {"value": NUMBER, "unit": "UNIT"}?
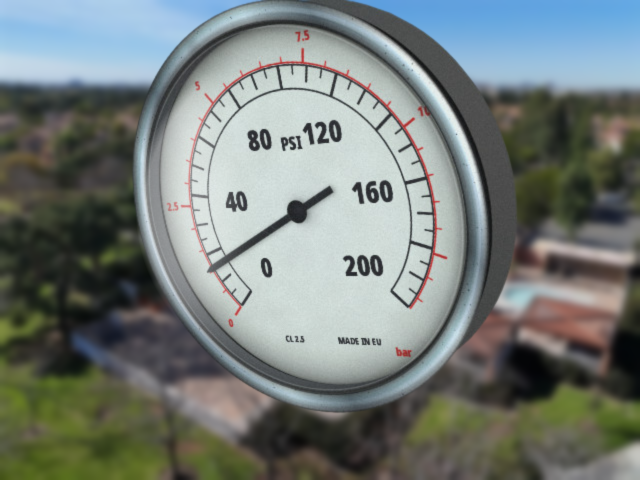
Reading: {"value": 15, "unit": "psi"}
